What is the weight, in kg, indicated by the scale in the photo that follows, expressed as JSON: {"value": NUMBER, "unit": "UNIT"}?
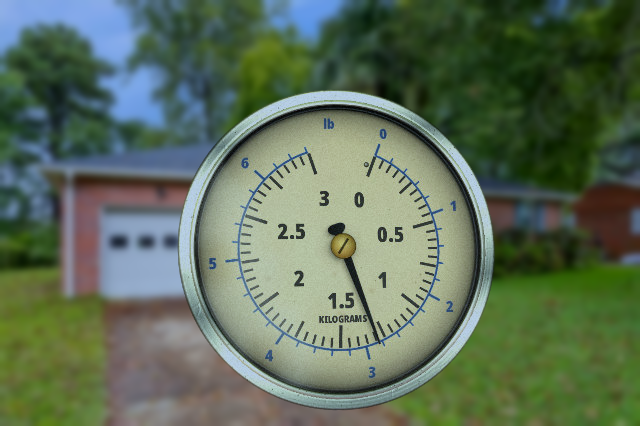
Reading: {"value": 1.3, "unit": "kg"}
